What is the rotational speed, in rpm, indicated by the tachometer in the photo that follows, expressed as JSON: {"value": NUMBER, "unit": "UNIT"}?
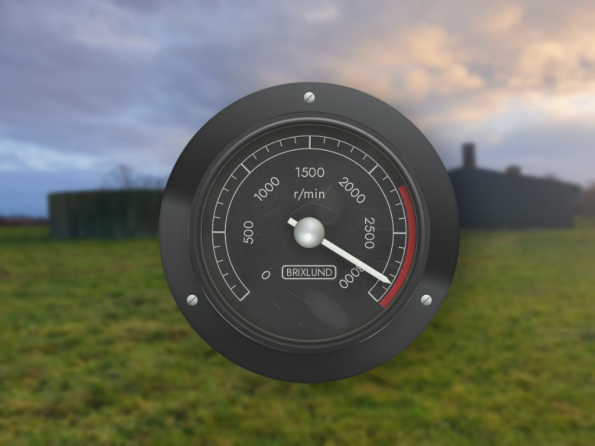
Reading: {"value": 2850, "unit": "rpm"}
